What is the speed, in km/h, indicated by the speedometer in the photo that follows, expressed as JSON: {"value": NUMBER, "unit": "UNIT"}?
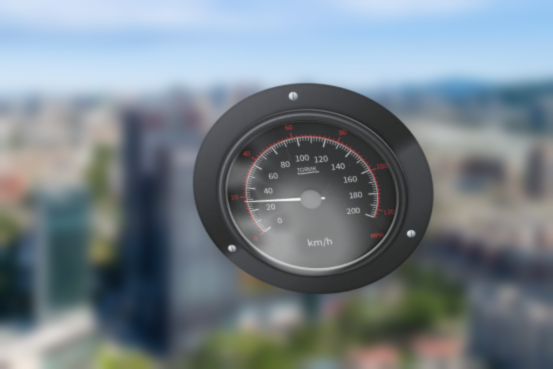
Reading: {"value": 30, "unit": "km/h"}
